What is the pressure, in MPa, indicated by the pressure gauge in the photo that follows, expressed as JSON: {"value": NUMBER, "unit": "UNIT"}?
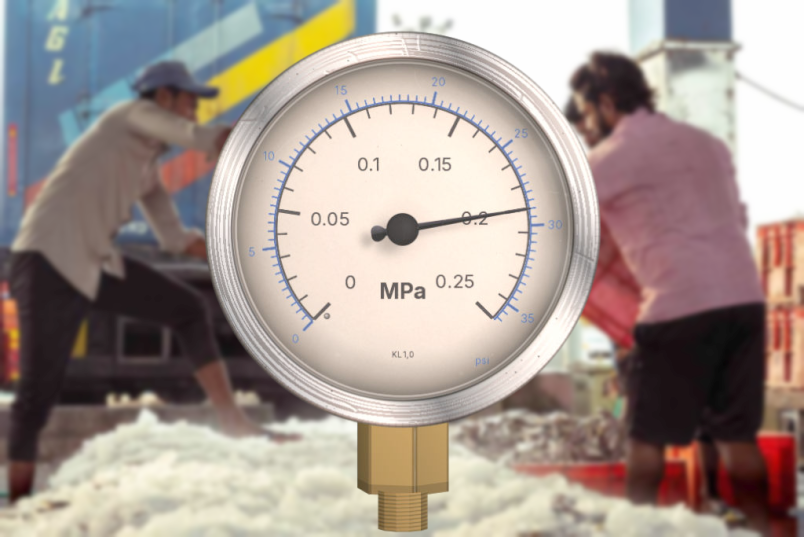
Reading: {"value": 0.2, "unit": "MPa"}
